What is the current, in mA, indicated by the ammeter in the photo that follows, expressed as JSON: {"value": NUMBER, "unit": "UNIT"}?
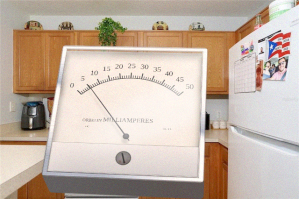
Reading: {"value": 5, "unit": "mA"}
